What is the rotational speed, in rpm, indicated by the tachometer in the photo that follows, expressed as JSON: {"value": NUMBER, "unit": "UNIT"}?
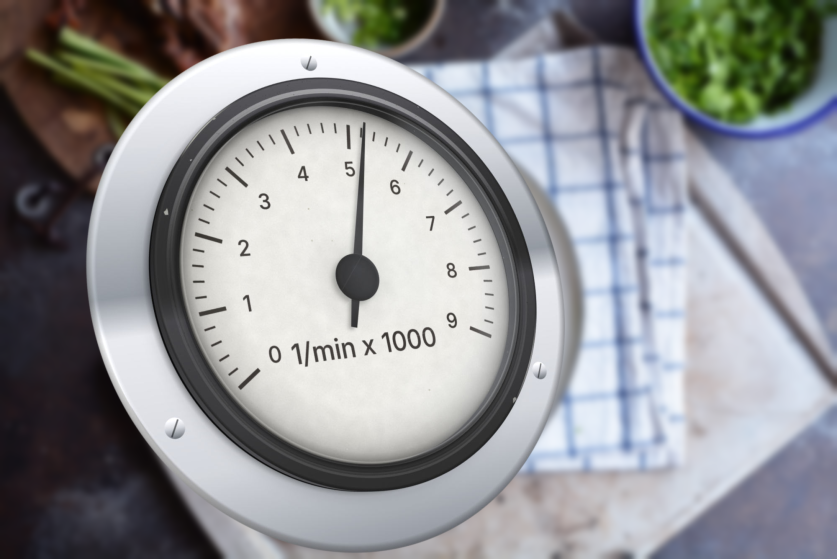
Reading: {"value": 5200, "unit": "rpm"}
